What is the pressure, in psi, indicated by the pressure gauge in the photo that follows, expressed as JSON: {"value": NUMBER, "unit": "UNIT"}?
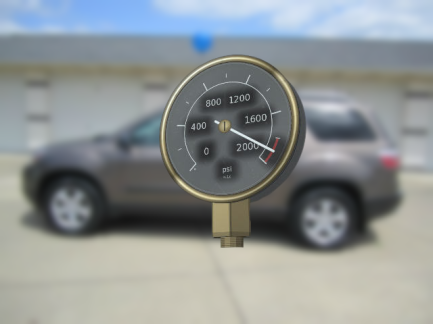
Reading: {"value": 1900, "unit": "psi"}
